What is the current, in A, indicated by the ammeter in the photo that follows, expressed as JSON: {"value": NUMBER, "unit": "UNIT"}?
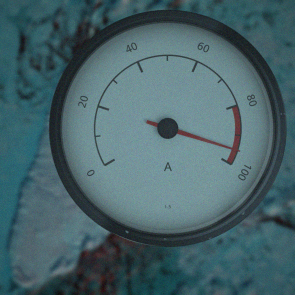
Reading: {"value": 95, "unit": "A"}
